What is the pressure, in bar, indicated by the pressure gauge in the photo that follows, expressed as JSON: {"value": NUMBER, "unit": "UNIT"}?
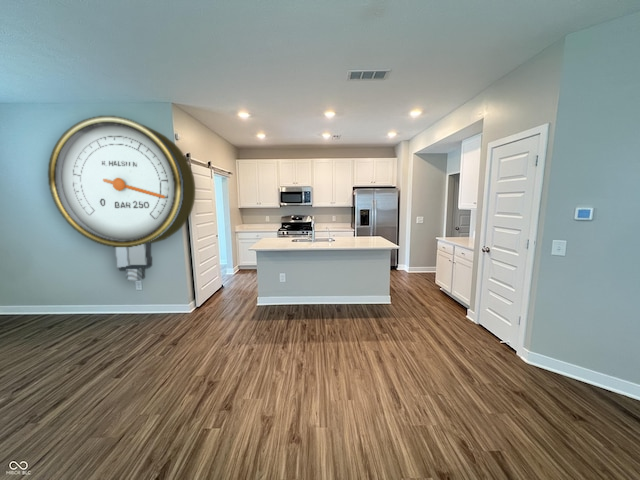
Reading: {"value": 220, "unit": "bar"}
